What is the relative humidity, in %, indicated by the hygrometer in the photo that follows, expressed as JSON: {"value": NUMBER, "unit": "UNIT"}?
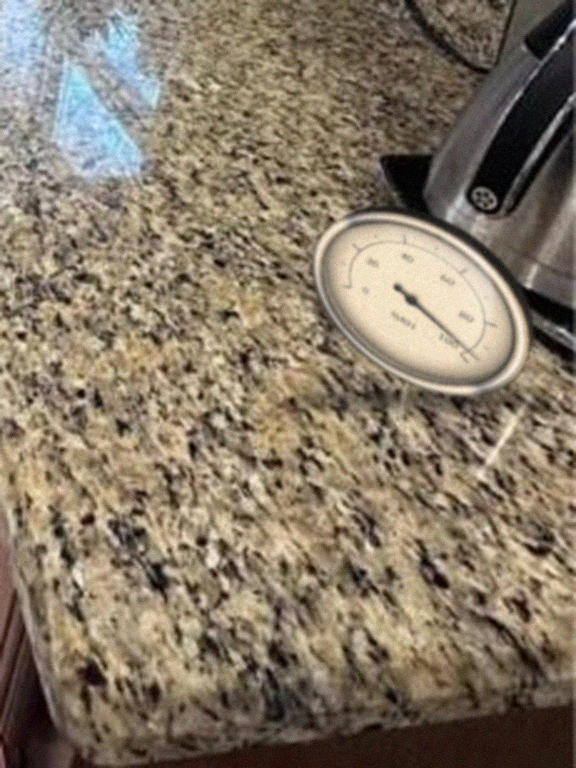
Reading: {"value": 95, "unit": "%"}
